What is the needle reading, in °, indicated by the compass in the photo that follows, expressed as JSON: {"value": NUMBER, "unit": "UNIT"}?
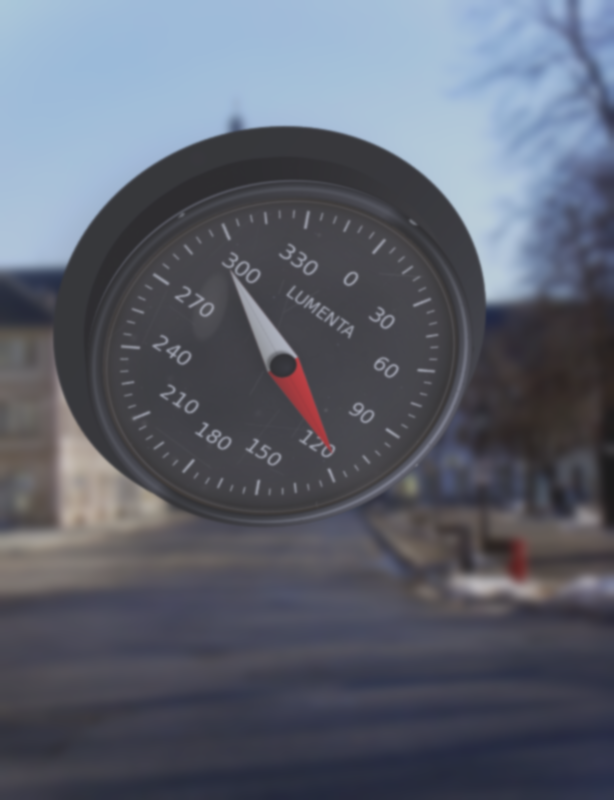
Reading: {"value": 115, "unit": "°"}
